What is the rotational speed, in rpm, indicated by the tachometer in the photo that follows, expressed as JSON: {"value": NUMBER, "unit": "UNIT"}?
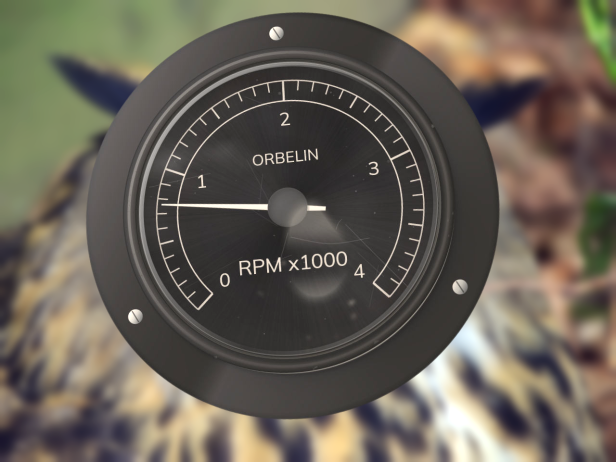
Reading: {"value": 750, "unit": "rpm"}
